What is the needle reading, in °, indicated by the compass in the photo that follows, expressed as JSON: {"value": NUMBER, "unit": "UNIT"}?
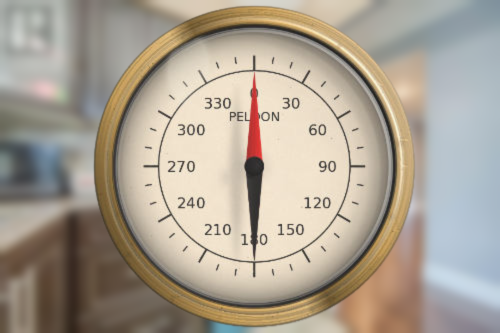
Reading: {"value": 0, "unit": "°"}
